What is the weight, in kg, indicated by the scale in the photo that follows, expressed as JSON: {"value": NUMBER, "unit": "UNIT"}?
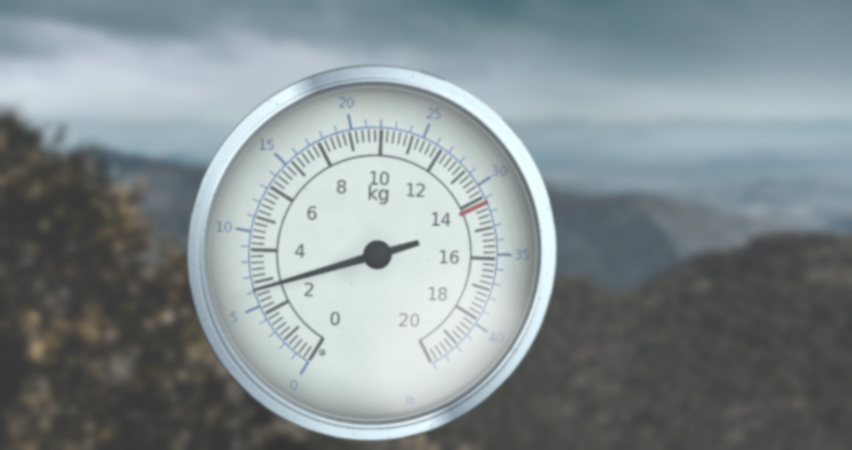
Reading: {"value": 2.8, "unit": "kg"}
